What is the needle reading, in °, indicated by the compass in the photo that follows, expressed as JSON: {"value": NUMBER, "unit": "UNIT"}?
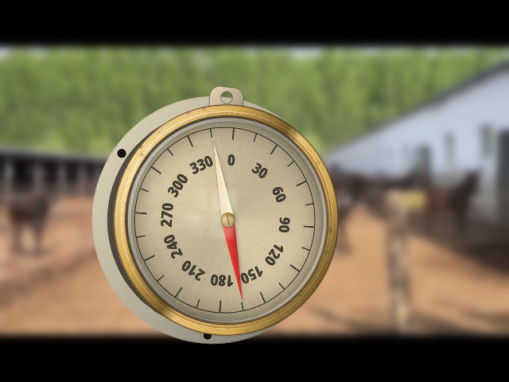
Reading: {"value": 165, "unit": "°"}
